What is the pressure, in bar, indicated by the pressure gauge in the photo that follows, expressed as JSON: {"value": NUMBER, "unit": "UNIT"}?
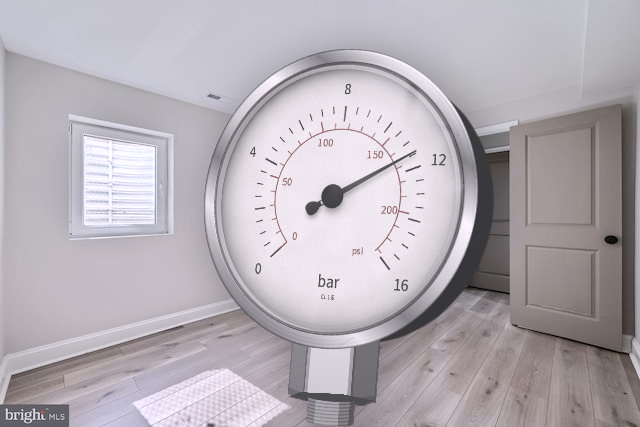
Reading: {"value": 11.5, "unit": "bar"}
